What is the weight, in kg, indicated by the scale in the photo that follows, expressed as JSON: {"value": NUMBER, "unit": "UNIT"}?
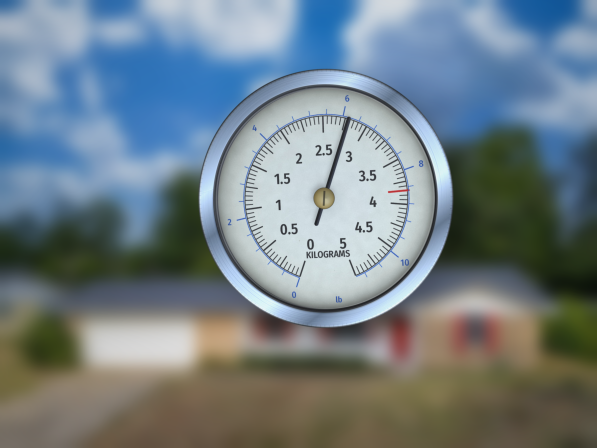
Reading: {"value": 2.8, "unit": "kg"}
